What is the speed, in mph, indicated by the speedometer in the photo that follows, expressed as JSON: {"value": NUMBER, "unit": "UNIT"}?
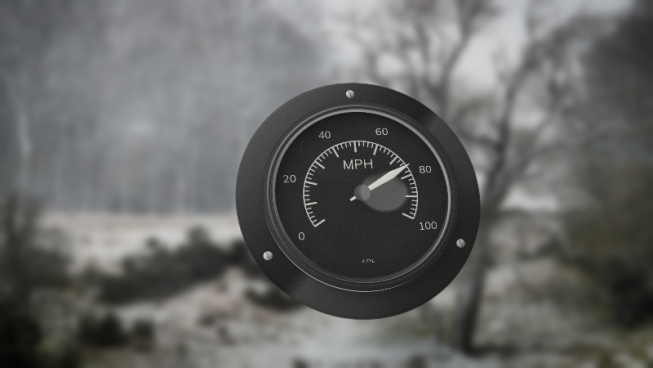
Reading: {"value": 76, "unit": "mph"}
